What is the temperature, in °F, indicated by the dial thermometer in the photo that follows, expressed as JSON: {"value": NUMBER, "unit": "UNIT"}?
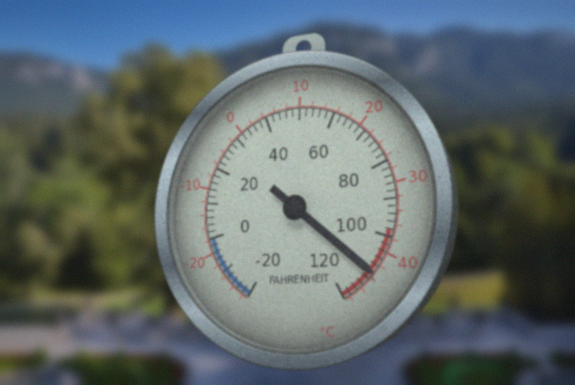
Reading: {"value": 110, "unit": "°F"}
